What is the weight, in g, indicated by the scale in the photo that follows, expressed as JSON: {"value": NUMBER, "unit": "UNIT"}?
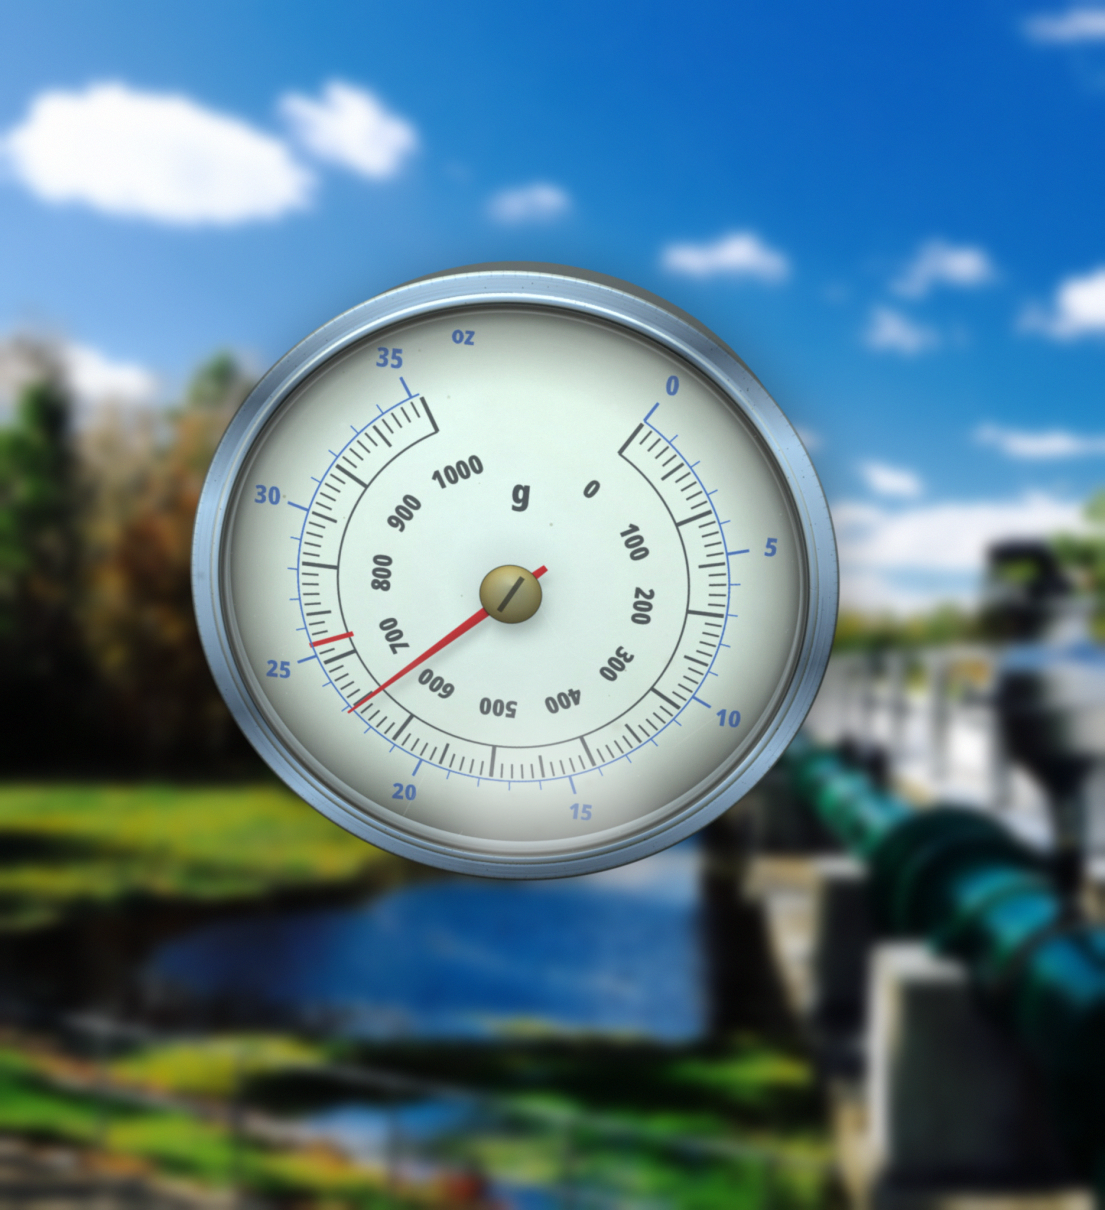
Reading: {"value": 650, "unit": "g"}
